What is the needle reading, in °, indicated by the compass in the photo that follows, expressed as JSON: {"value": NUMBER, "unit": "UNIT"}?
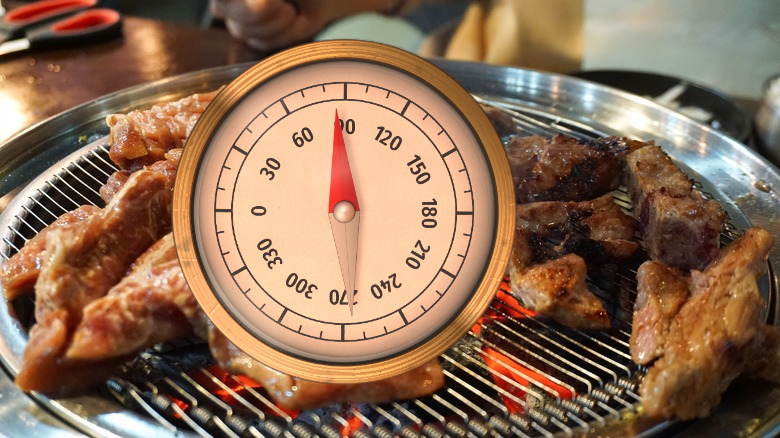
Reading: {"value": 85, "unit": "°"}
